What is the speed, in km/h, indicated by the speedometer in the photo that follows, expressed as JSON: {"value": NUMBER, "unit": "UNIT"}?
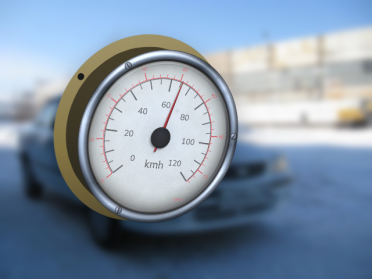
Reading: {"value": 65, "unit": "km/h"}
